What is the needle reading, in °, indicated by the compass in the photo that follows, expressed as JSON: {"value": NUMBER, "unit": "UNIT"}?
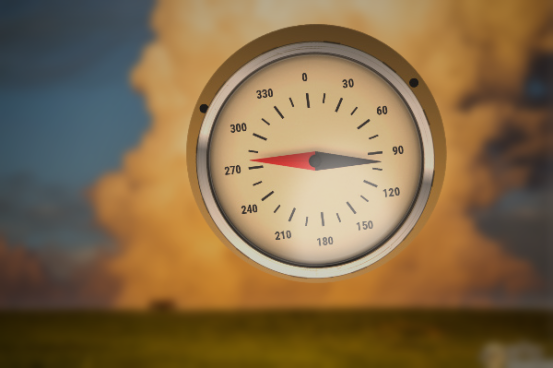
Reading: {"value": 277.5, "unit": "°"}
